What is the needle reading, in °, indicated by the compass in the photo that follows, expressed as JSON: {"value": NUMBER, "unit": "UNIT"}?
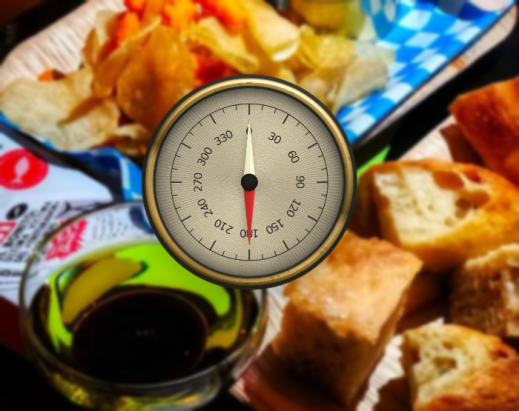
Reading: {"value": 180, "unit": "°"}
